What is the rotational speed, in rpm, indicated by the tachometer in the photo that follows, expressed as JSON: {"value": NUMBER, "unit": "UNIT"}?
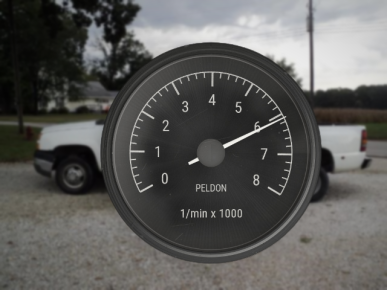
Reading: {"value": 6100, "unit": "rpm"}
